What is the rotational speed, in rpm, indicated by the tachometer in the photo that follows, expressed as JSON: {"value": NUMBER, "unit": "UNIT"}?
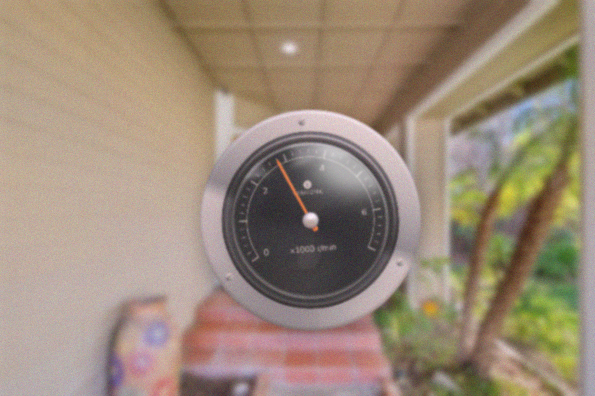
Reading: {"value": 2800, "unit": "rpm"}
